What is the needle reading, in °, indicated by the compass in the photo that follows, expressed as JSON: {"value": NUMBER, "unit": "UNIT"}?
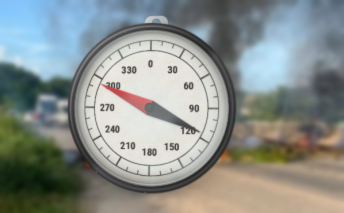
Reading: {"value": 295, "unit": "°"}
